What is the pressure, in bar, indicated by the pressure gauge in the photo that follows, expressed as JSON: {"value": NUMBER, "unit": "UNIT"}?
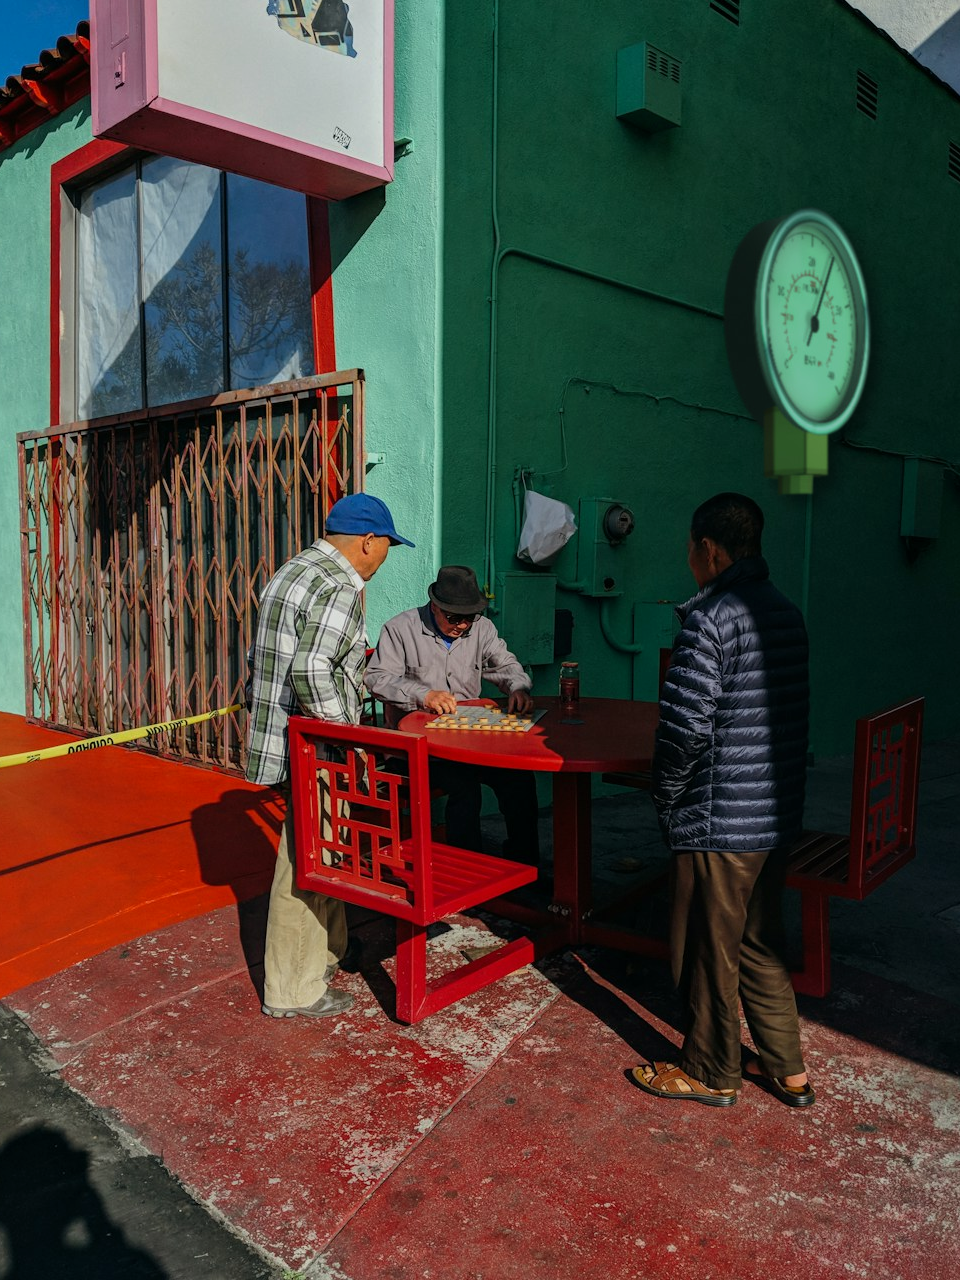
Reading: {"value": 24, "unit": "bar"}
